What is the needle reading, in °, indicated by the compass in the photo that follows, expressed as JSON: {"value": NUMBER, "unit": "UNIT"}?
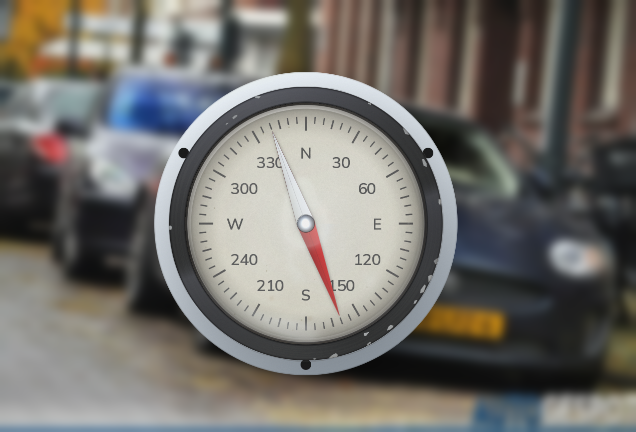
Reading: {"value": 160, "unit": "°"}
